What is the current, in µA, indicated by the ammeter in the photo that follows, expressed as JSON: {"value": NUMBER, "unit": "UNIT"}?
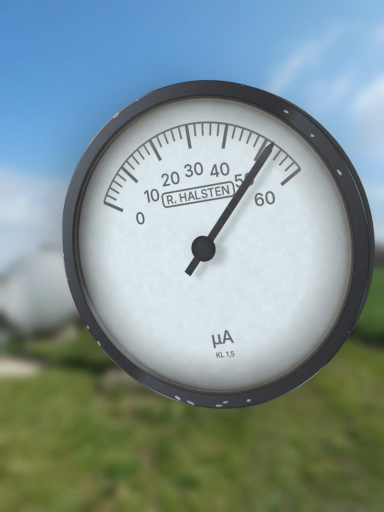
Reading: {"value": 52, "unit": "µA"}
